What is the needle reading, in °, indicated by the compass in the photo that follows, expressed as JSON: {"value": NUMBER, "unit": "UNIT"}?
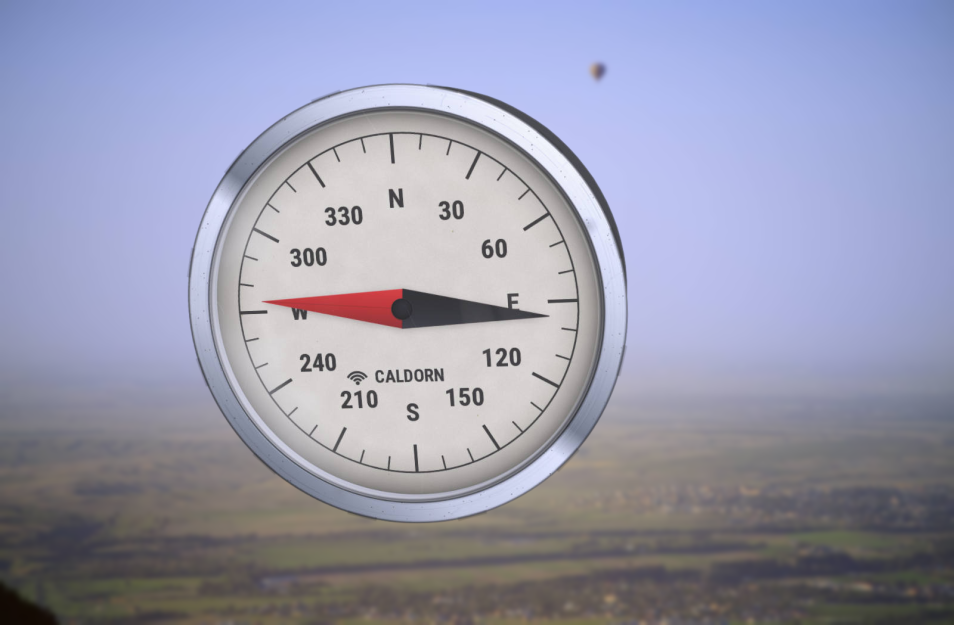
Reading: {"value": 275, "unit": "°"}
